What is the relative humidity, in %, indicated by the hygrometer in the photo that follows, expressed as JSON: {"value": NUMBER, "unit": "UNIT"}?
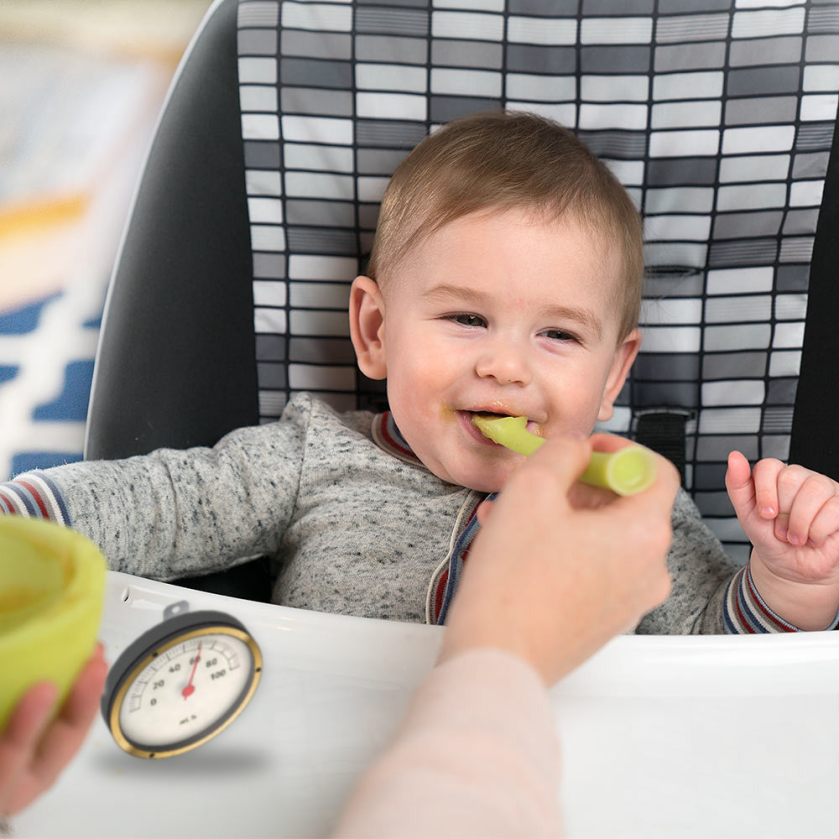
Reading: {"value": 60, "unit": "%"}
